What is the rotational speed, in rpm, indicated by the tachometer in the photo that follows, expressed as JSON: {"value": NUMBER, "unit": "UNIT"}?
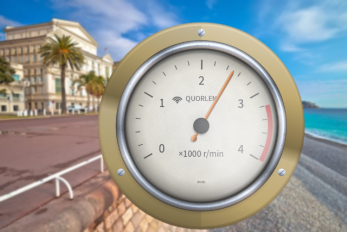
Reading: {"value": 2500, "unit": "rpm"}
